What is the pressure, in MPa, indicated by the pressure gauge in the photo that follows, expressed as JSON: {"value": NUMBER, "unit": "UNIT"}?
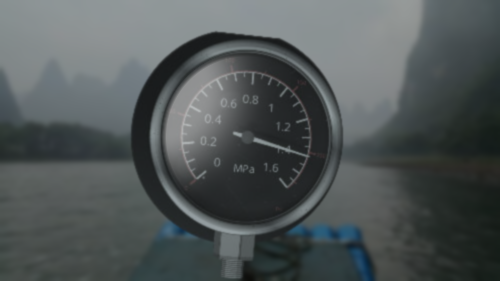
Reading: {"value": 1.4, "unit": "MPa"}
